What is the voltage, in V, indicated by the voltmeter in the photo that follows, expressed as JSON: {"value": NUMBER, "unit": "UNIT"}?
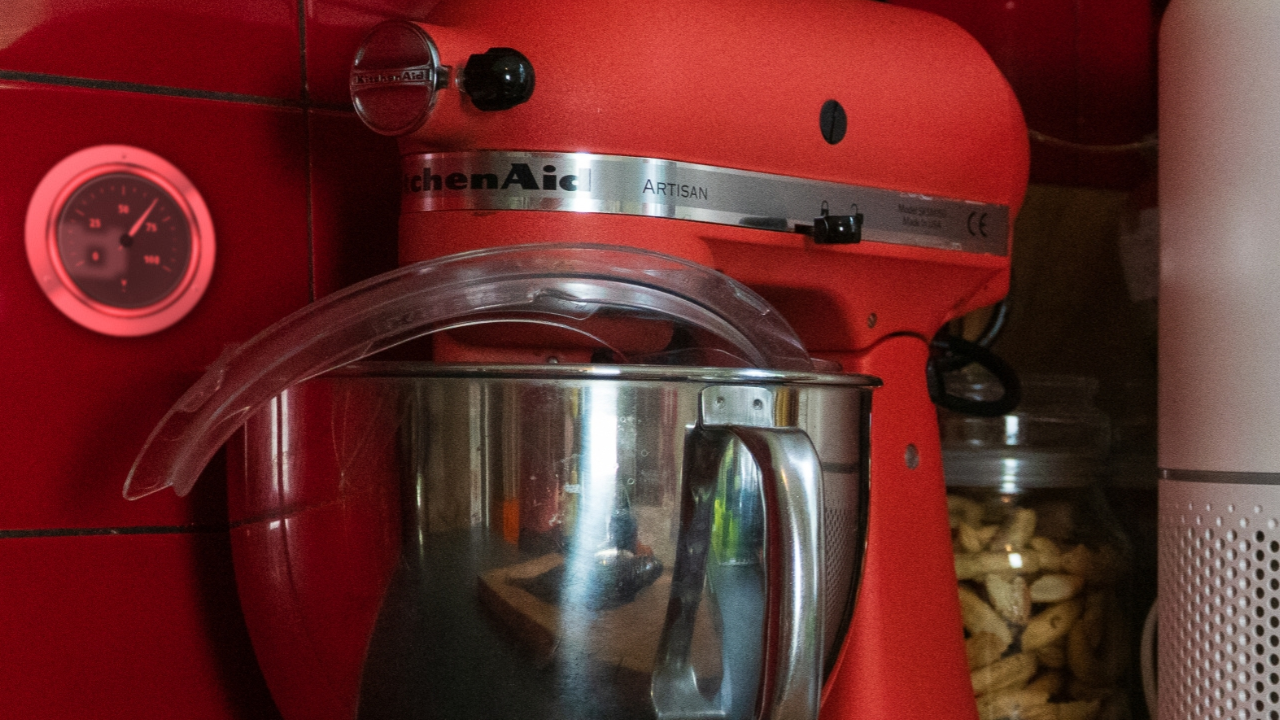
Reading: {"value": 65, "unit": "V"}
